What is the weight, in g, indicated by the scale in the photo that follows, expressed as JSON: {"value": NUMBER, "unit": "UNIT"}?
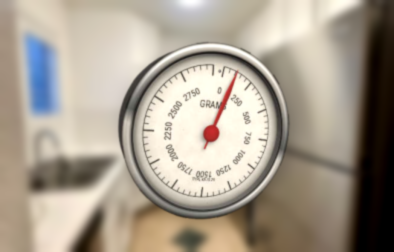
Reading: {"value": 100, "unit": "g"}
